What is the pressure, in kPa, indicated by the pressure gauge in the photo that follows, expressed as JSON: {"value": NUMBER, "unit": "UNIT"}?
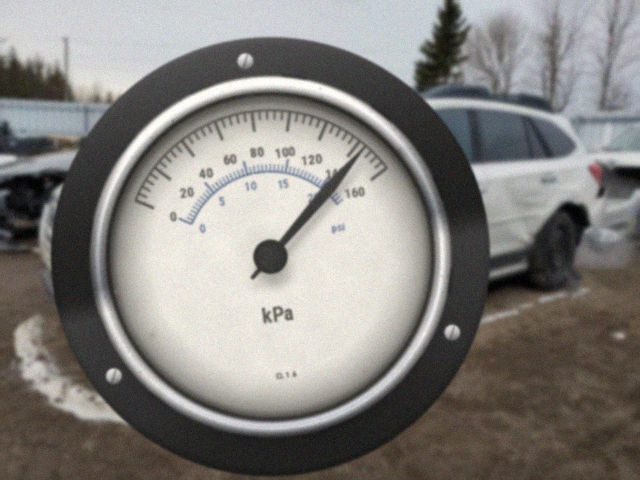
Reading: {"value": 144, "unit": "kPa"}
